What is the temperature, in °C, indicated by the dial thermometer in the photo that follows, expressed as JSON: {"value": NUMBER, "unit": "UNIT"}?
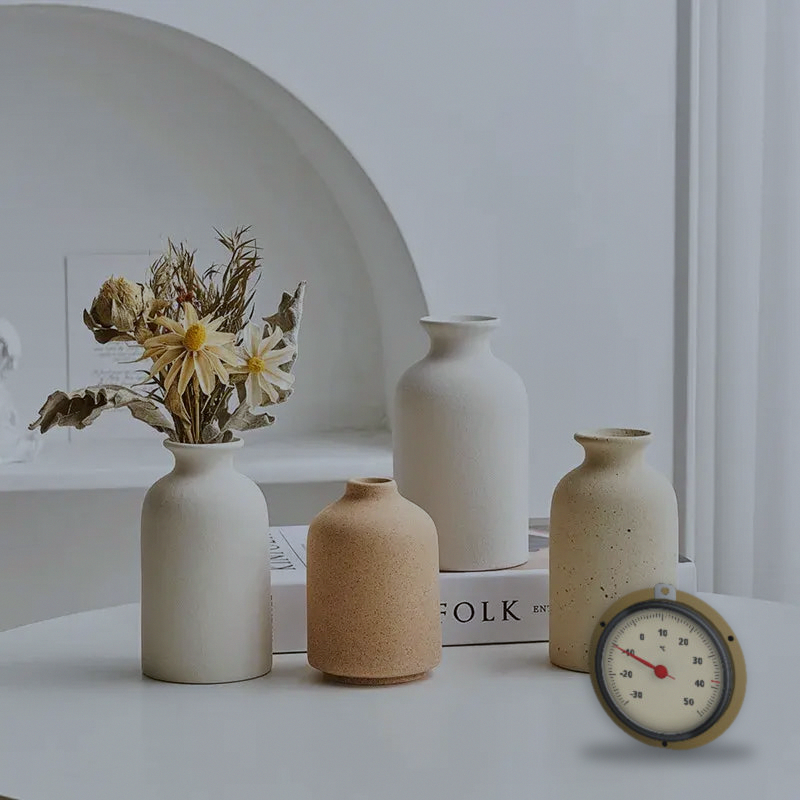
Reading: {"value": -10, "unit": "°C"}
